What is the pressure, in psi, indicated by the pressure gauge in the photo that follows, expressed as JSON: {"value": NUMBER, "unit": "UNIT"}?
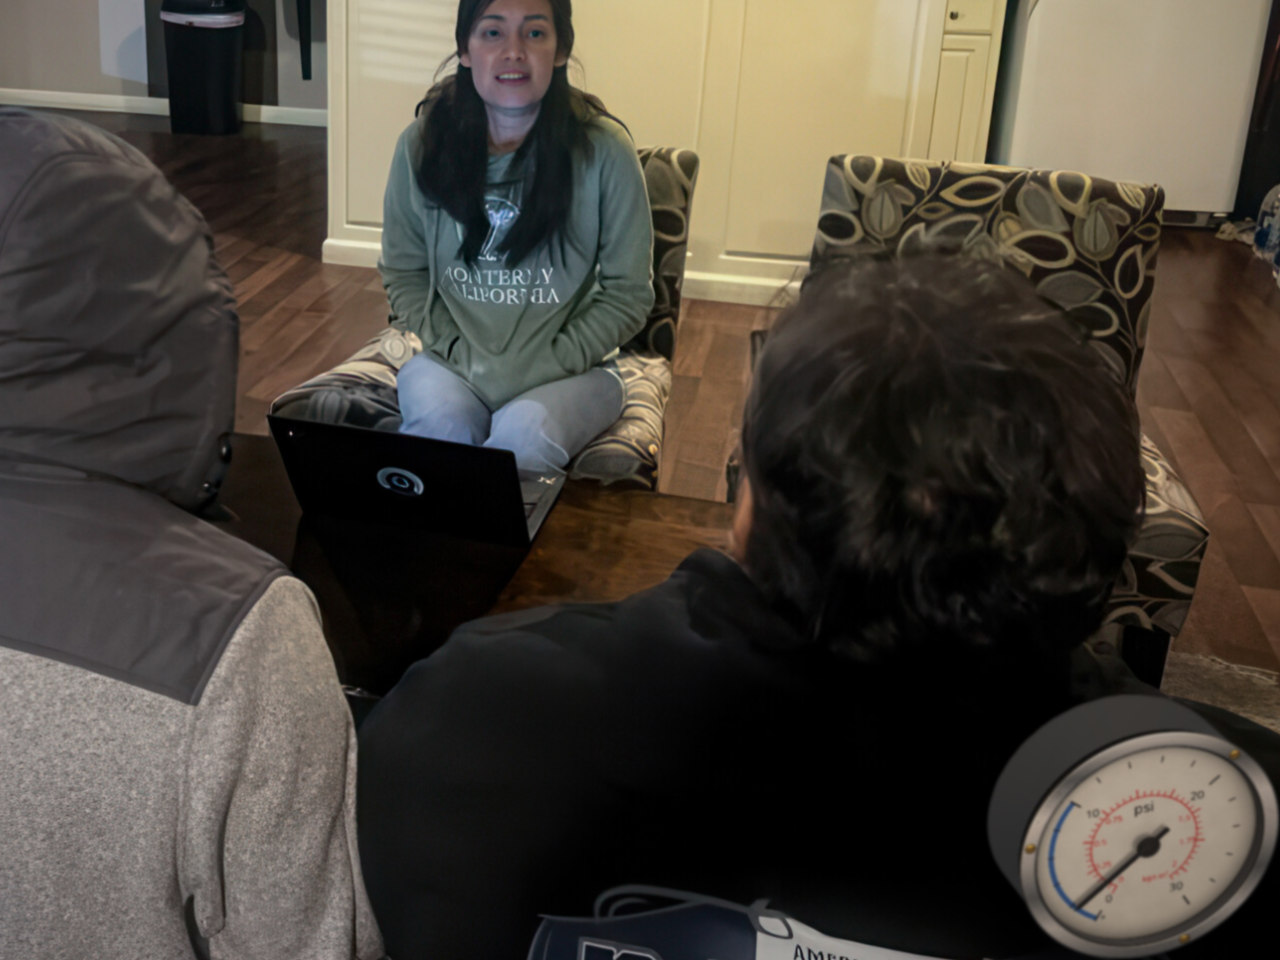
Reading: {"value": 2, "unit": "psi"}
